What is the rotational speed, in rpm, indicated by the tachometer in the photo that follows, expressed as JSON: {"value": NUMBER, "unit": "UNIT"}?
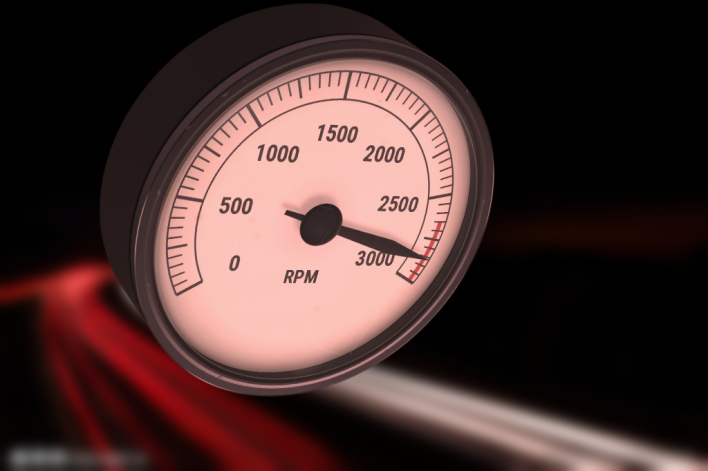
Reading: {"value": 2850, "unit": "rpm"}
